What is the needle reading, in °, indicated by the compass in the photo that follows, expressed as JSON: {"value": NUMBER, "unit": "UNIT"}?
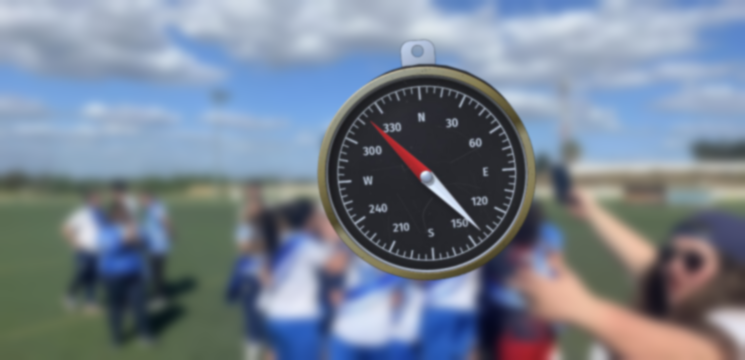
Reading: {"value": 320, "unit": "°"}
